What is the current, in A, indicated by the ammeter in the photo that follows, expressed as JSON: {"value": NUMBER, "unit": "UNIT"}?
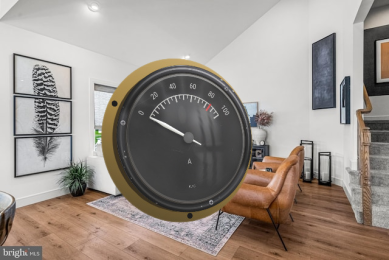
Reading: {"value": 0, "unit": "A"}
